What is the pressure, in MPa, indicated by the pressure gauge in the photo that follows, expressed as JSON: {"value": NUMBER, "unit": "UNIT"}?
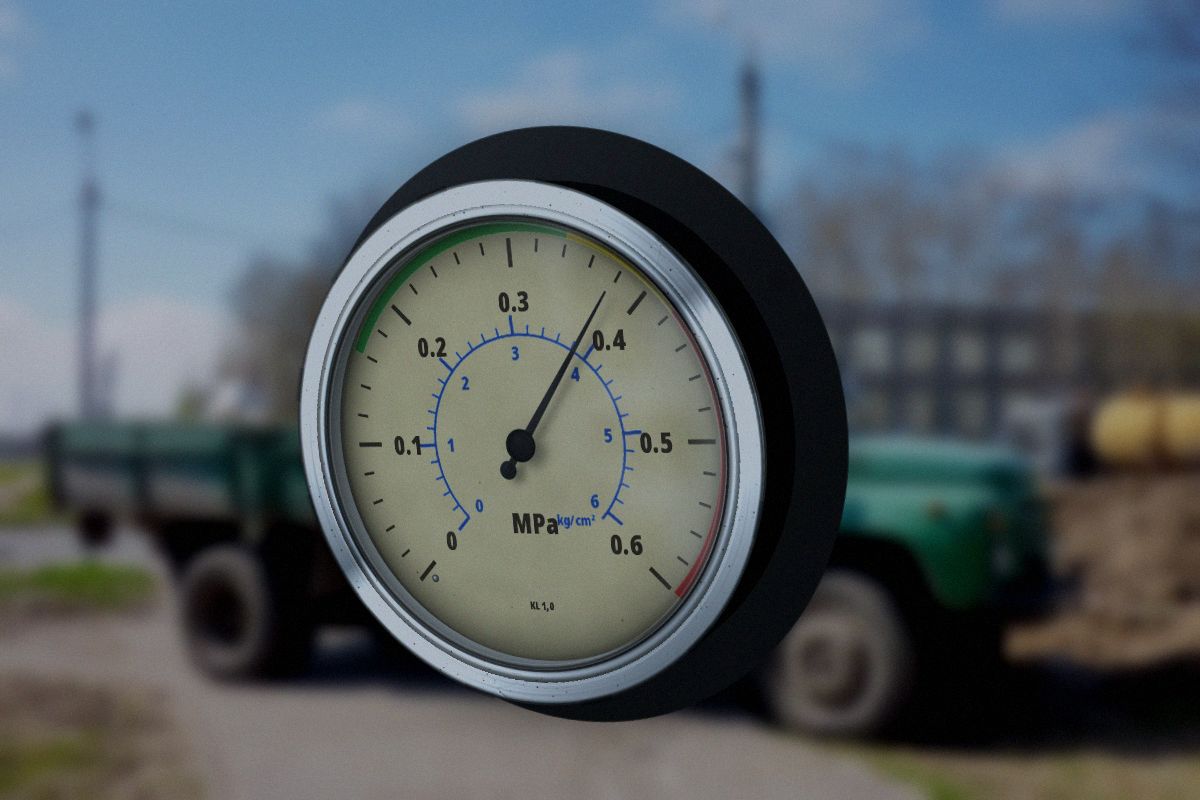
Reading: {"value": 0.38, "unit": "MPa"}
